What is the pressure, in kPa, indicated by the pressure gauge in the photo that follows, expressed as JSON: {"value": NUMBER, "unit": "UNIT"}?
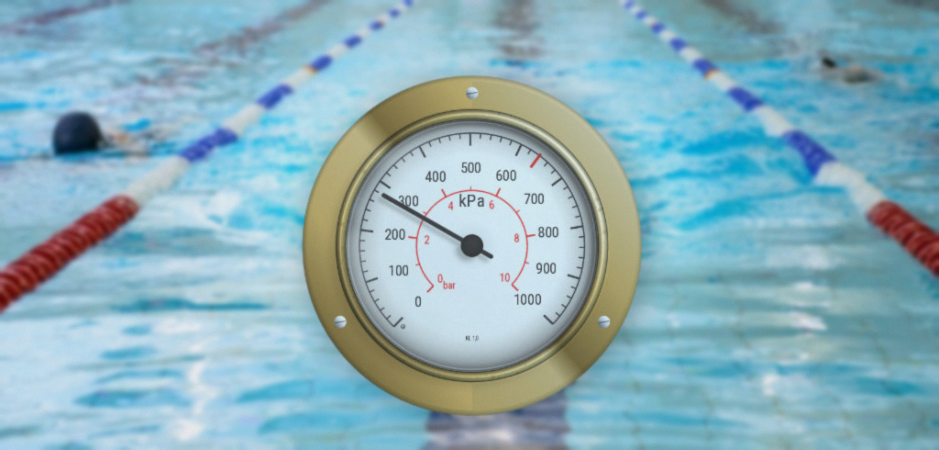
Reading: {"value": 280, "unit": "kPa"}
